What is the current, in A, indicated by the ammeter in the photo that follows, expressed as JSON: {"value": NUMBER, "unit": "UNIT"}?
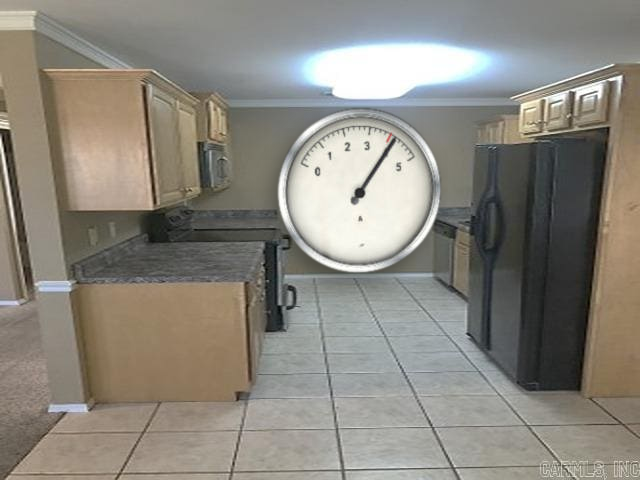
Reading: {"value": 4, "unit": "A"}
